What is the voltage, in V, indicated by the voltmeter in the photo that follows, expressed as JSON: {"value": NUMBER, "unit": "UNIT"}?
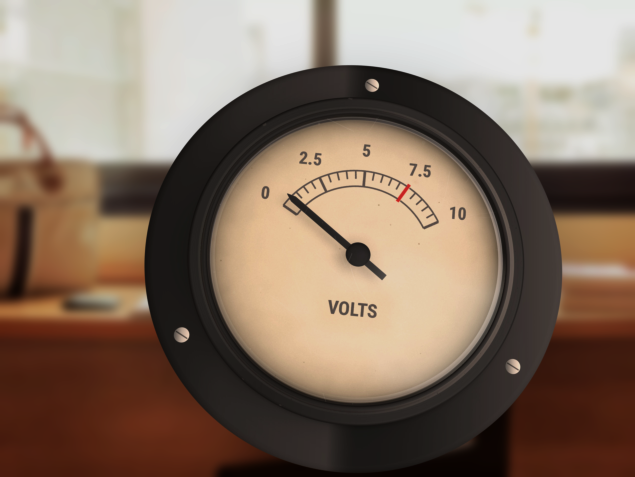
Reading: {"value": 0.5, "unit": "V"}
